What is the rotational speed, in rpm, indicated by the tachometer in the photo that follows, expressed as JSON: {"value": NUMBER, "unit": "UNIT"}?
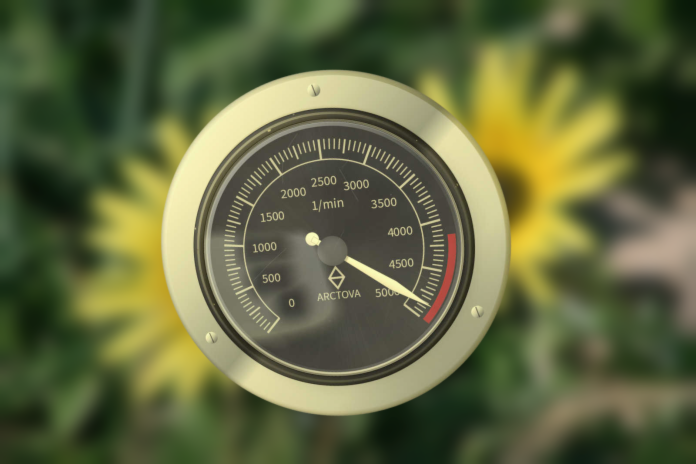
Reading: {"value": 4850, "unit": "rpm"}
